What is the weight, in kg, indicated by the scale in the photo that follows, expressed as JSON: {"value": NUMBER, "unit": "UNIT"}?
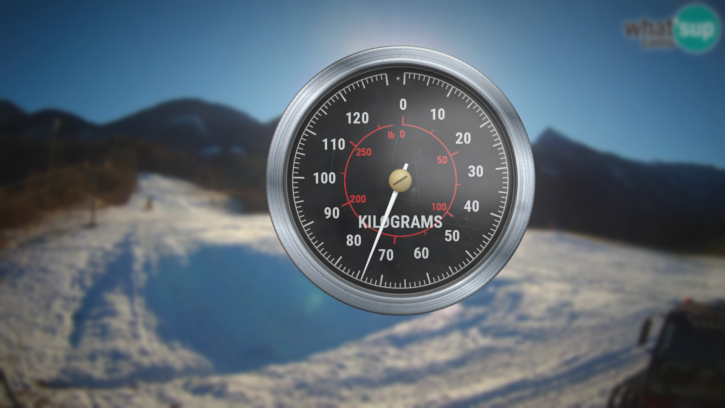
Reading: {"value": 74, "unit": "kg"}
